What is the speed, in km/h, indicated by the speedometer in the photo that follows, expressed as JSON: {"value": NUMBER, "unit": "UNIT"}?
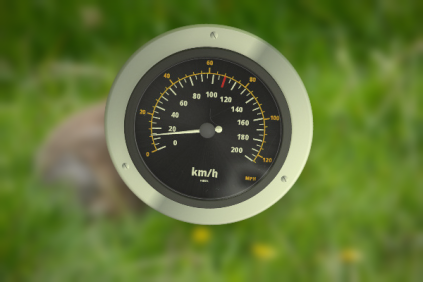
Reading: {"value": 15, "unit": "km/h"}
